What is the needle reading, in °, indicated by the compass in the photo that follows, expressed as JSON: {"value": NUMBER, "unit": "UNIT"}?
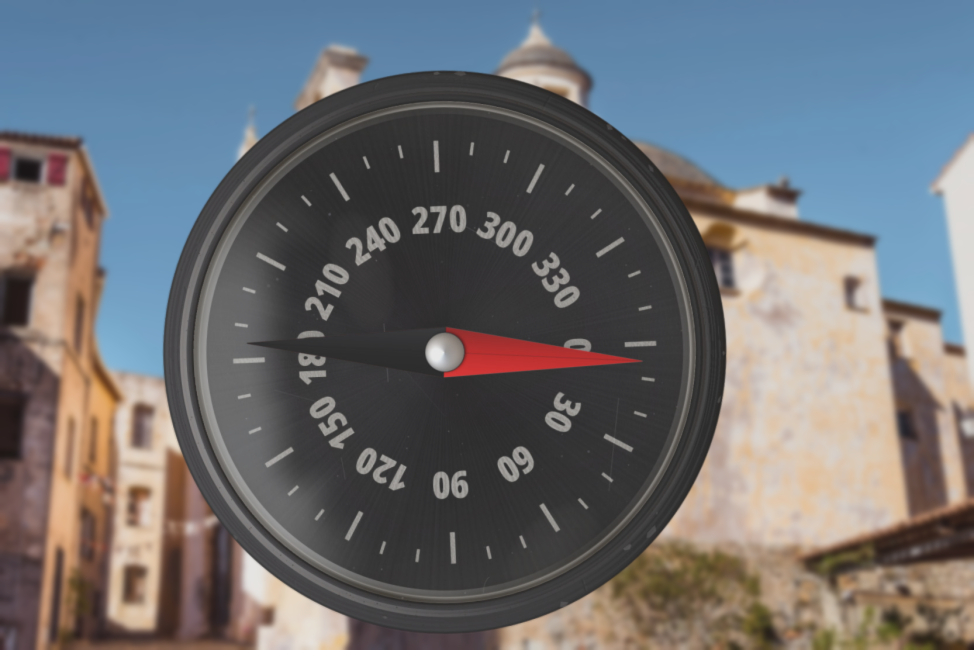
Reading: {"value": 5, "unit": "°"}
